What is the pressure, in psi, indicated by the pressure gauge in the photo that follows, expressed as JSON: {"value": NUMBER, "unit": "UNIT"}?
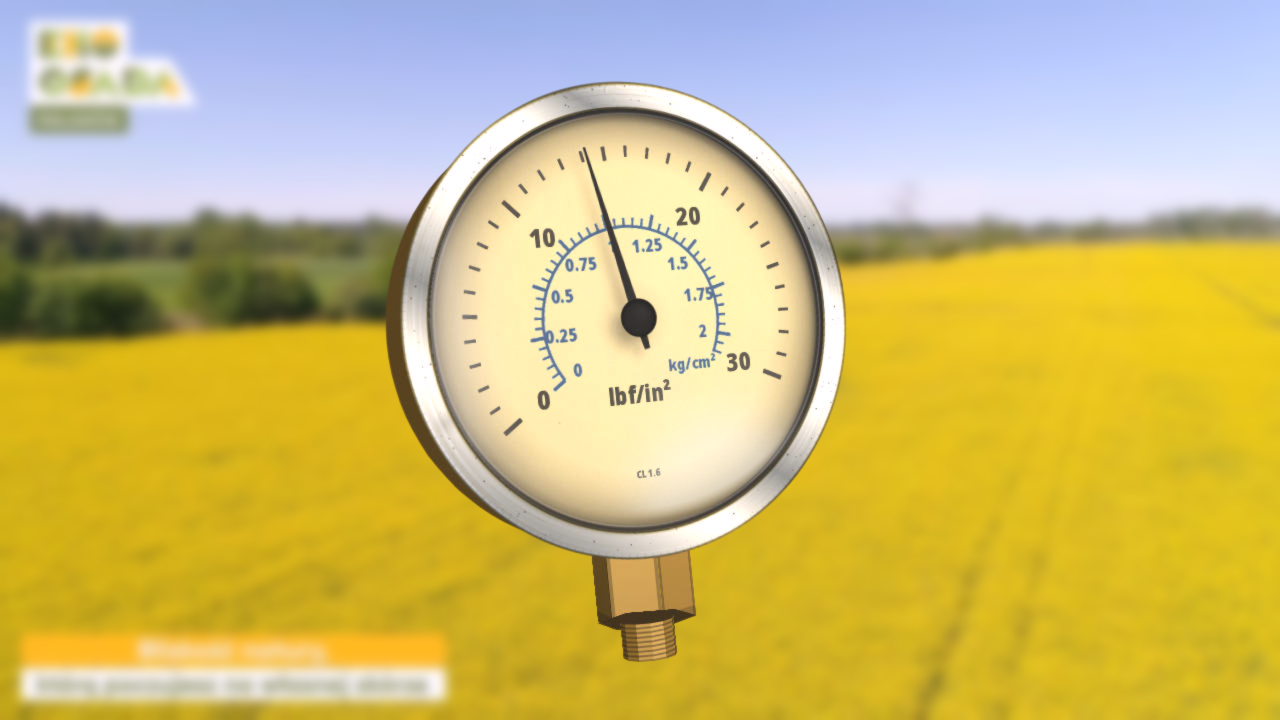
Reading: {"value": 14, "unit": "psi"}
